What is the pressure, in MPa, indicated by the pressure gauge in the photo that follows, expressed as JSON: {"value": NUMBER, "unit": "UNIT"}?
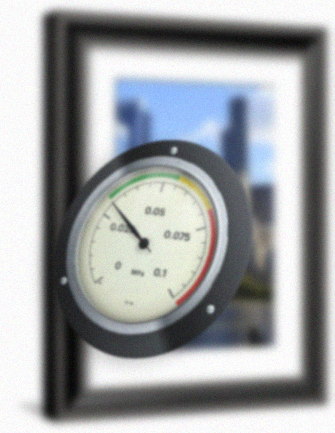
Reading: {"value": 0.03, "unit": "MPa"}
